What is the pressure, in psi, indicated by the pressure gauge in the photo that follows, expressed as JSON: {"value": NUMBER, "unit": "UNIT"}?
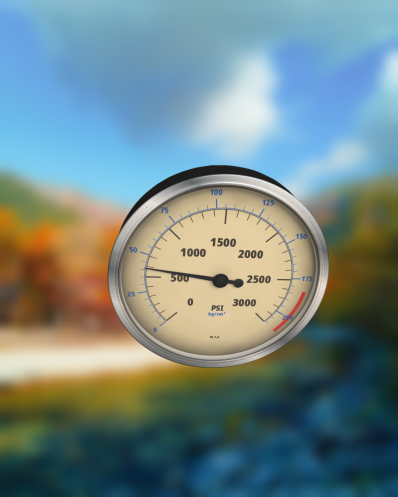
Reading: {"value": 600, "unit": "psi"}
